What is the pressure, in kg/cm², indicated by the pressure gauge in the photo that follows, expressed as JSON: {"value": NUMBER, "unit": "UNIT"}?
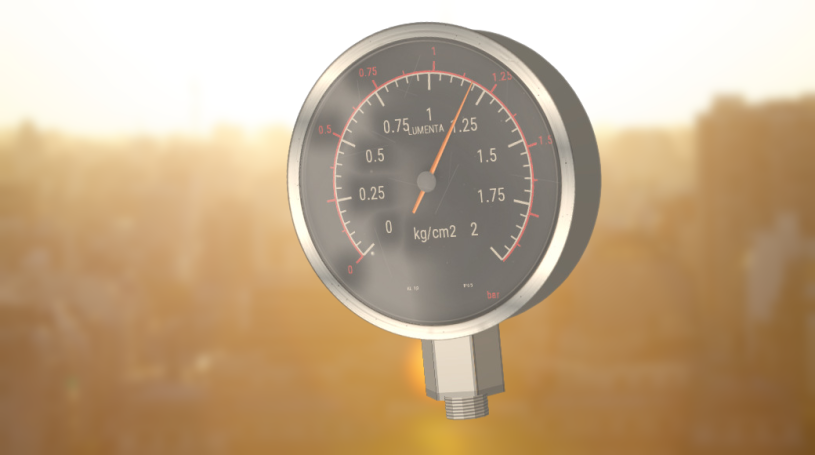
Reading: {"value": 1.2, "unit": "kg/cm²"}
